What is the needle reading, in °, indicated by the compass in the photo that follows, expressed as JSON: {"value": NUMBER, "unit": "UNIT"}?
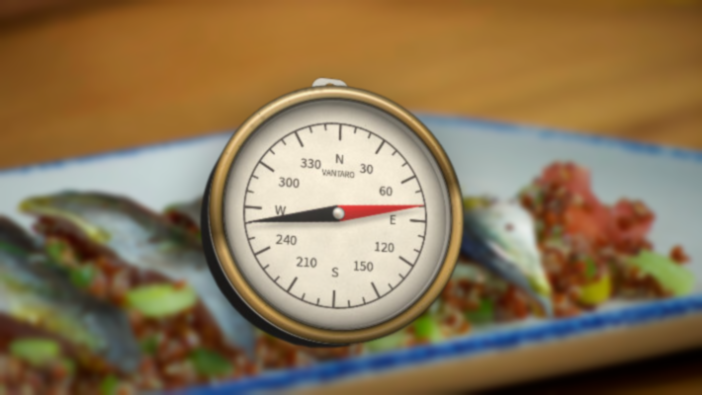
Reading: {"value": 80, "unit": "°"}
